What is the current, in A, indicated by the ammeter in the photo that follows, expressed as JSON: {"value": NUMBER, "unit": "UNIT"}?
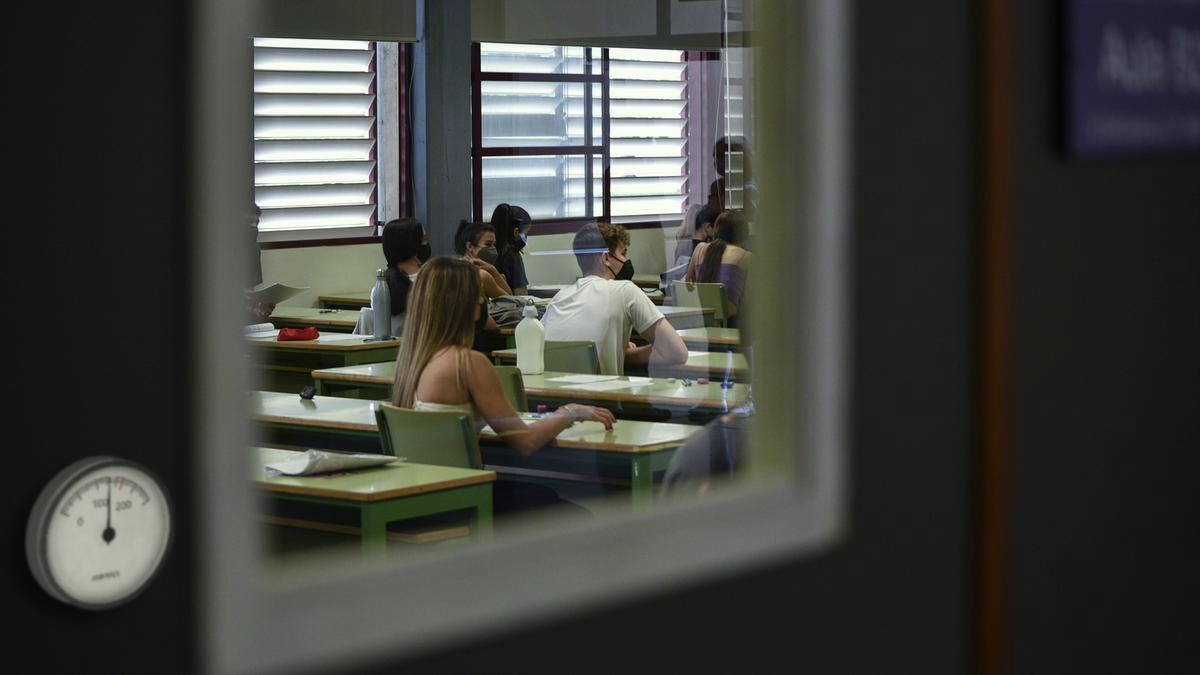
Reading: {"value": 125, "unit": "A"}
